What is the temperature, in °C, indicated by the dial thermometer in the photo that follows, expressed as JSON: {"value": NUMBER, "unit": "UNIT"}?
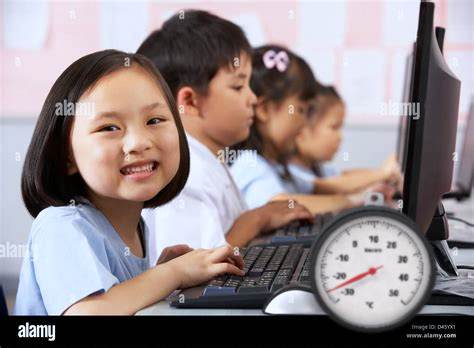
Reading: {"value": -25, "unit": "°C"}
